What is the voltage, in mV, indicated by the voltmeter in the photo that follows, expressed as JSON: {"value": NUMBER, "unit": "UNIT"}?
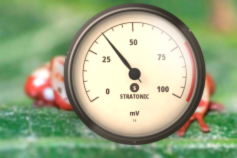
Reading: {"value": 35, "unit": "mV"}
